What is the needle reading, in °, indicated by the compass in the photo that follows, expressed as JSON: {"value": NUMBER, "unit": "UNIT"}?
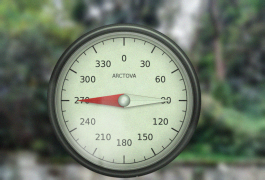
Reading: {"value": 270, "unit": "°"}
